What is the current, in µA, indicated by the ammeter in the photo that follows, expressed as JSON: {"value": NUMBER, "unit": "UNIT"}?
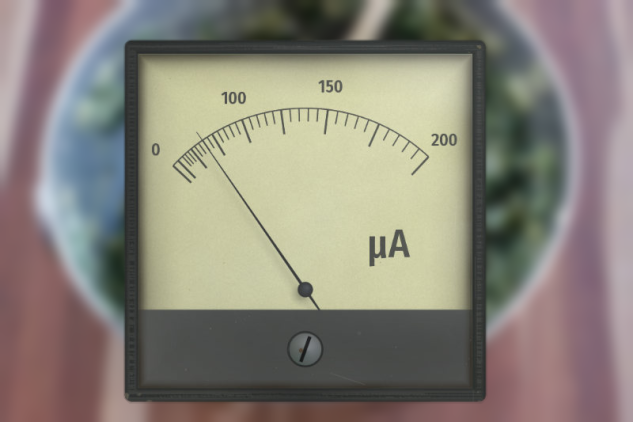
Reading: {"value": 65, "unit": "µA"}
